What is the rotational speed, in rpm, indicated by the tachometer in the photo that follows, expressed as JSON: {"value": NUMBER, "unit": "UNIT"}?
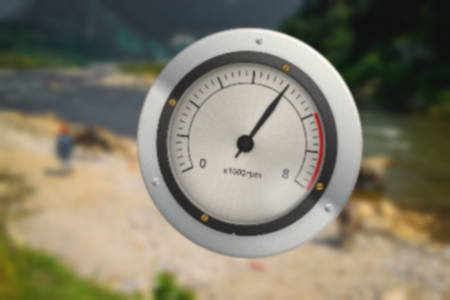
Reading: {"value": 5000, "unit": "rpm"}
